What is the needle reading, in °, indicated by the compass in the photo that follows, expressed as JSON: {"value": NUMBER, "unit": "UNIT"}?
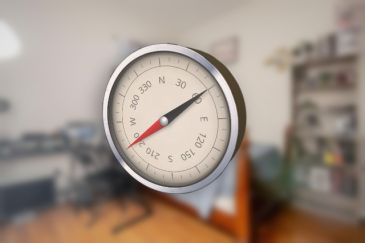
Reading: {"value": 240, "unit": "°"}
